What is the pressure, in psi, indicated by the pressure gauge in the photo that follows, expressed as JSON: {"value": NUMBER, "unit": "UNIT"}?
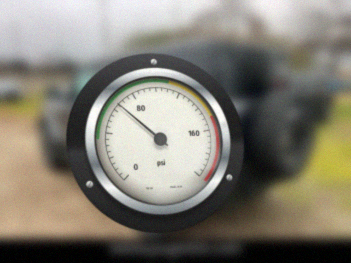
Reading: {"value": 65, "unit": "psi"}
